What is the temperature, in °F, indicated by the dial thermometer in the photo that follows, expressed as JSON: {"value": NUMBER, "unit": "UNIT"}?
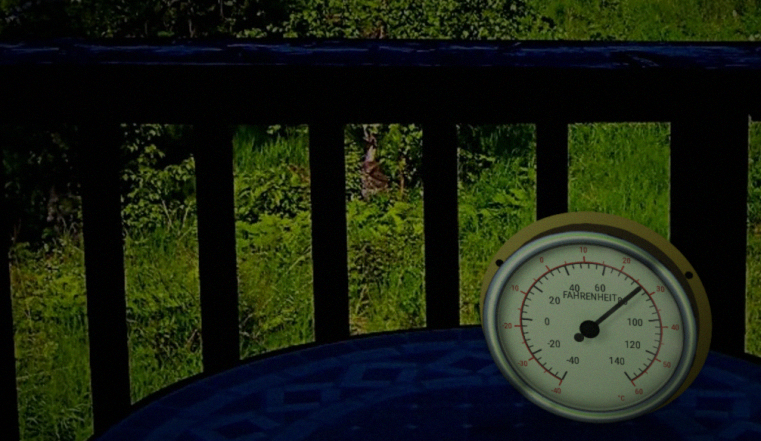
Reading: {"value": 80, "unit": "°F"}
